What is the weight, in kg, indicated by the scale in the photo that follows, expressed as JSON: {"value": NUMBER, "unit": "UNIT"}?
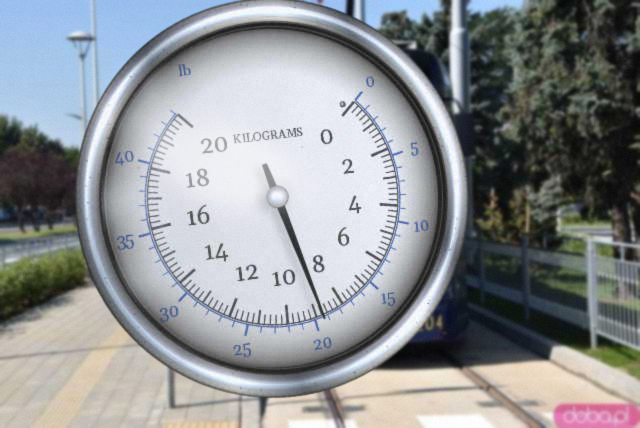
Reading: {"value": 8.8, "unit": "kg"}
